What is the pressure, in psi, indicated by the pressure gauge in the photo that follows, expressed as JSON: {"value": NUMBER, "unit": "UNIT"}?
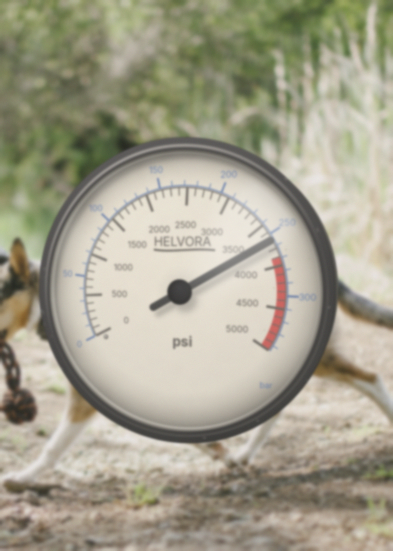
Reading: {"value": 3700, "unit": "psi"}
